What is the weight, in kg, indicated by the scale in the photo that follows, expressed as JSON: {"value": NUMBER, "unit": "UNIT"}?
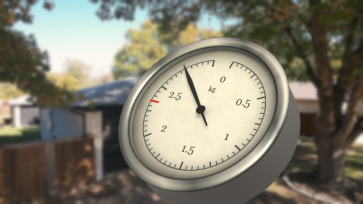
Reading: {"value": 2.75, "unit": "kg"}
